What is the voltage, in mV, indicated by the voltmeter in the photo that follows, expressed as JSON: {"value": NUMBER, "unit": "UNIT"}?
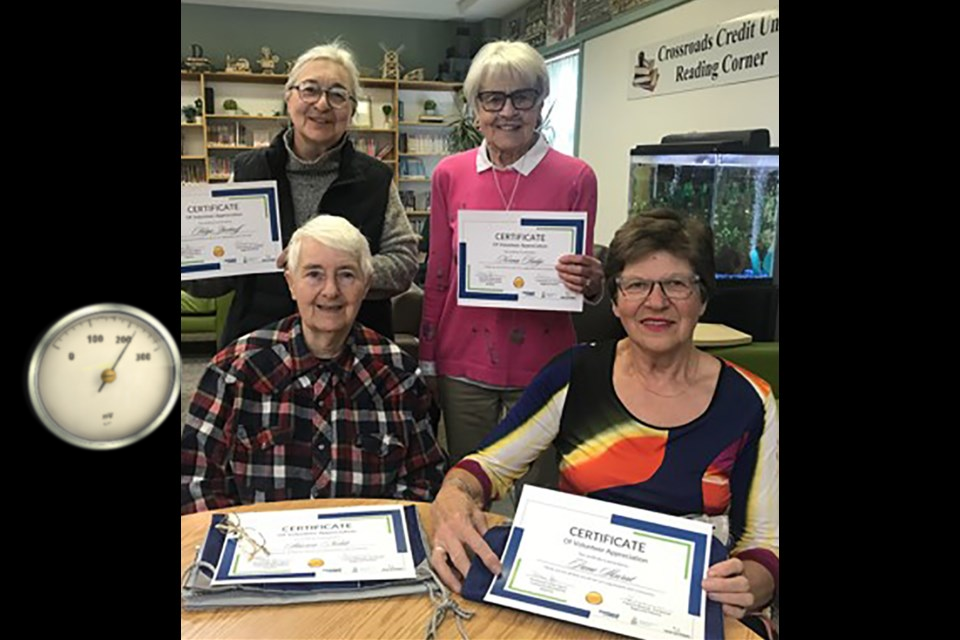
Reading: {"value": 220, "unit": "mV"}
